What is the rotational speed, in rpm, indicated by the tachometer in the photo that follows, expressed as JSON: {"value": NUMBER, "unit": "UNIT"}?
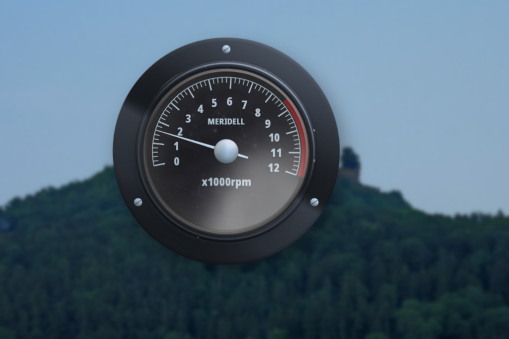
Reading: {"value": 1600, "unit": "rpm"}
